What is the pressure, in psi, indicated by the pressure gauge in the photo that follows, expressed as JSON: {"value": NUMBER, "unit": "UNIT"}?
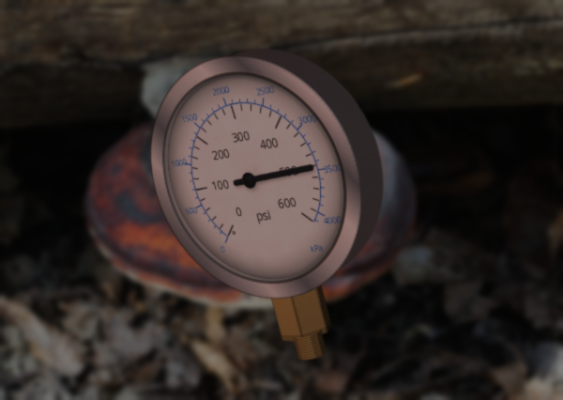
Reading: {"value": 500, "unit": "psi"}
